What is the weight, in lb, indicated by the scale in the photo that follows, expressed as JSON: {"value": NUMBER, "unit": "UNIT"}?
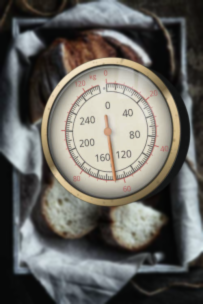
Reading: {"value": 140, "unit": "lb"}
